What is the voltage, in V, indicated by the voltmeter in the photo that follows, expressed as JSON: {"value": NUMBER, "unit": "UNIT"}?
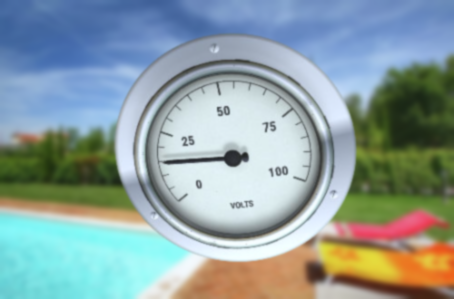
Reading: {"value": 15, "unit": "V"}
